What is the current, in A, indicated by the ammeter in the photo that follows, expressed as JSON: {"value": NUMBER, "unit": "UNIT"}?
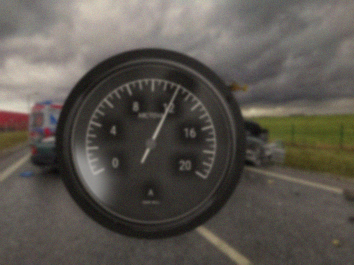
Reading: {"value": 12, "unit": "A"}
